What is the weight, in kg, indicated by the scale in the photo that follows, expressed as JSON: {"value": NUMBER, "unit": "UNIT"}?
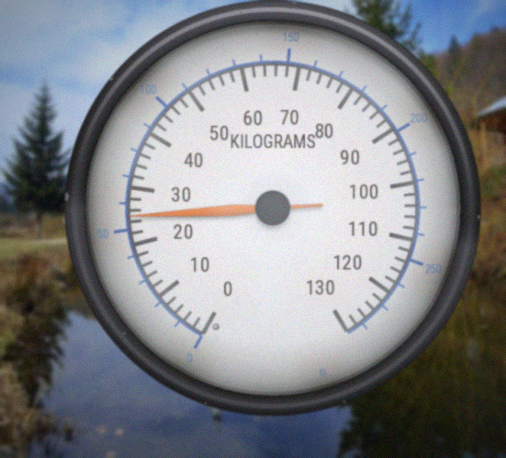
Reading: {"value": 25, "unit": "kg"}
